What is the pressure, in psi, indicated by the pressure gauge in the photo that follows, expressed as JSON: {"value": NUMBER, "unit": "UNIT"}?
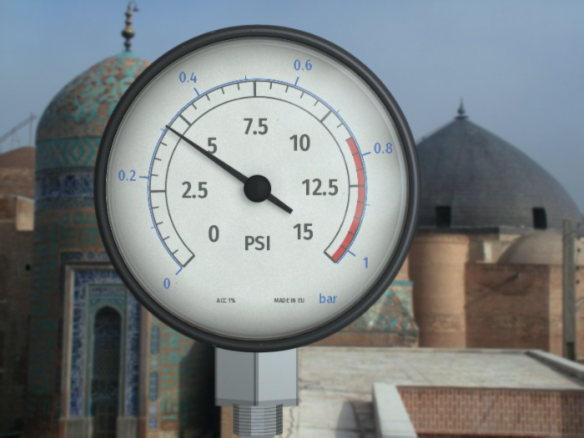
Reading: {"value": 4.5, "unit": "psi"}
